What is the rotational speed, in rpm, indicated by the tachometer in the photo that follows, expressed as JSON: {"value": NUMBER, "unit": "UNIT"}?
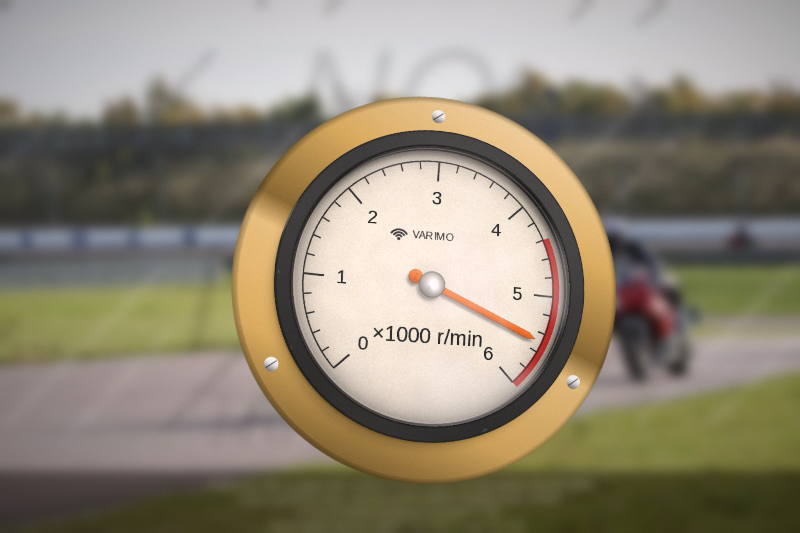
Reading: {"value": 5500, "unit": "rpm"}
